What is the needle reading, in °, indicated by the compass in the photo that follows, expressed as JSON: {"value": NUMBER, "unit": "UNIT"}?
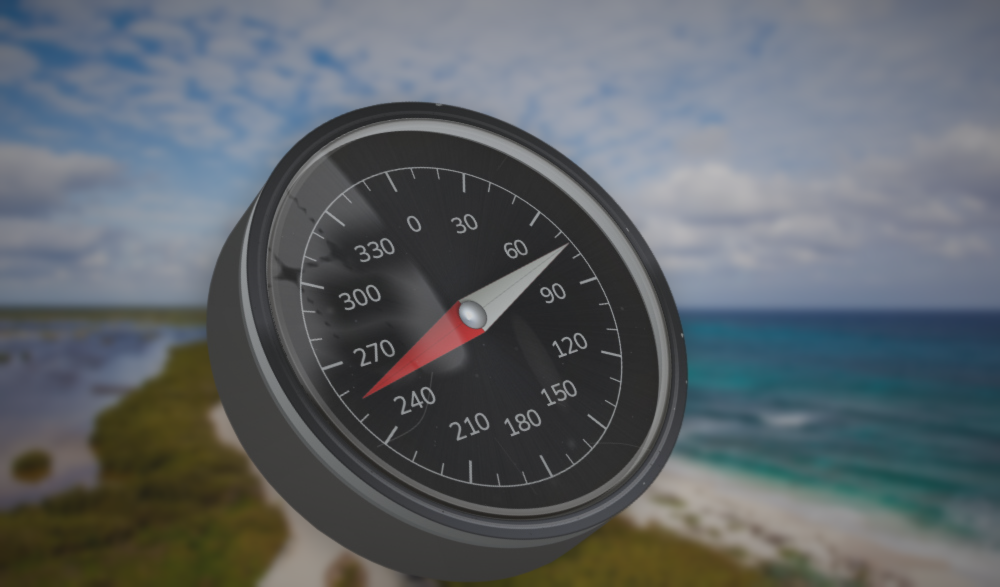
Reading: {"value": 255, "unit": "°"}
